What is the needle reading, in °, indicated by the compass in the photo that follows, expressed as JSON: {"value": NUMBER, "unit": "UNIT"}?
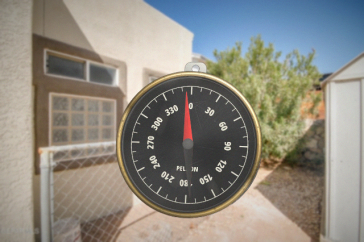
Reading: {"value": 355, "unit": "°"}
